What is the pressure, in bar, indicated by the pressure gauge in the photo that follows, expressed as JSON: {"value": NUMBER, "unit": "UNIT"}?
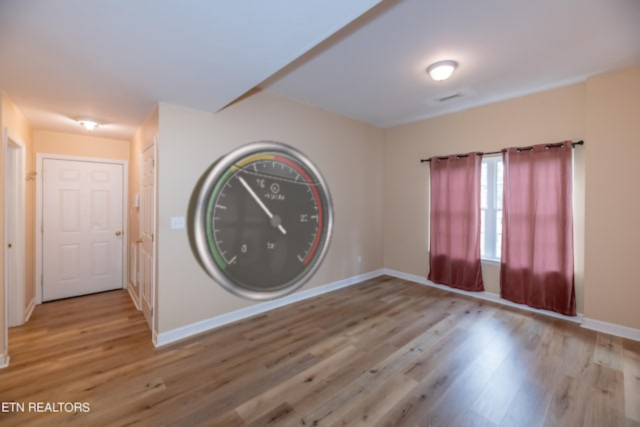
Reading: {"value": 8, "unit": "bar"}
